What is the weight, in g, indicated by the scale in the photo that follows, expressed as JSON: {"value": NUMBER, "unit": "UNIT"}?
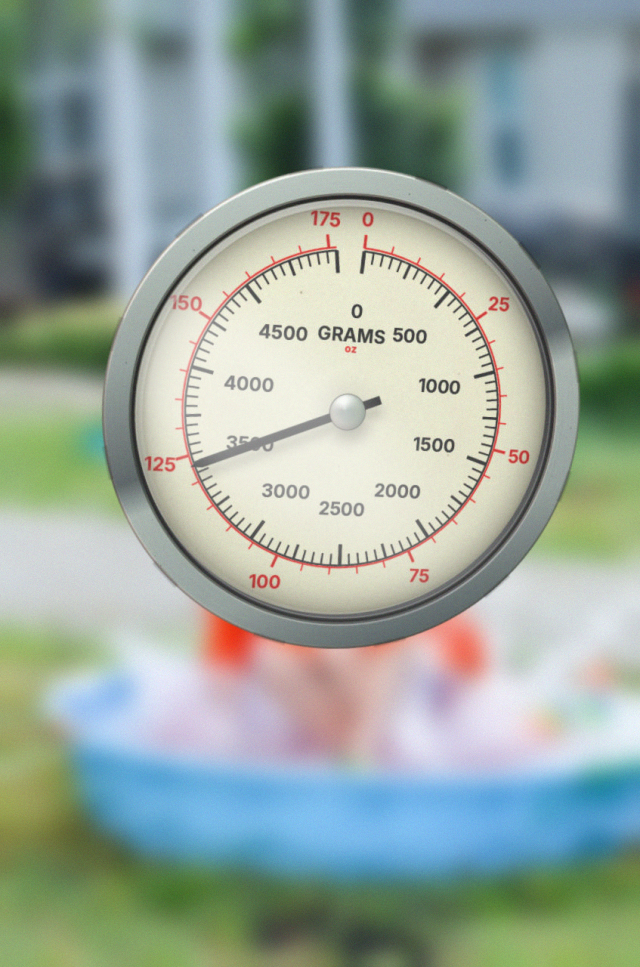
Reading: {"value": 3500, "unit": "g"}
